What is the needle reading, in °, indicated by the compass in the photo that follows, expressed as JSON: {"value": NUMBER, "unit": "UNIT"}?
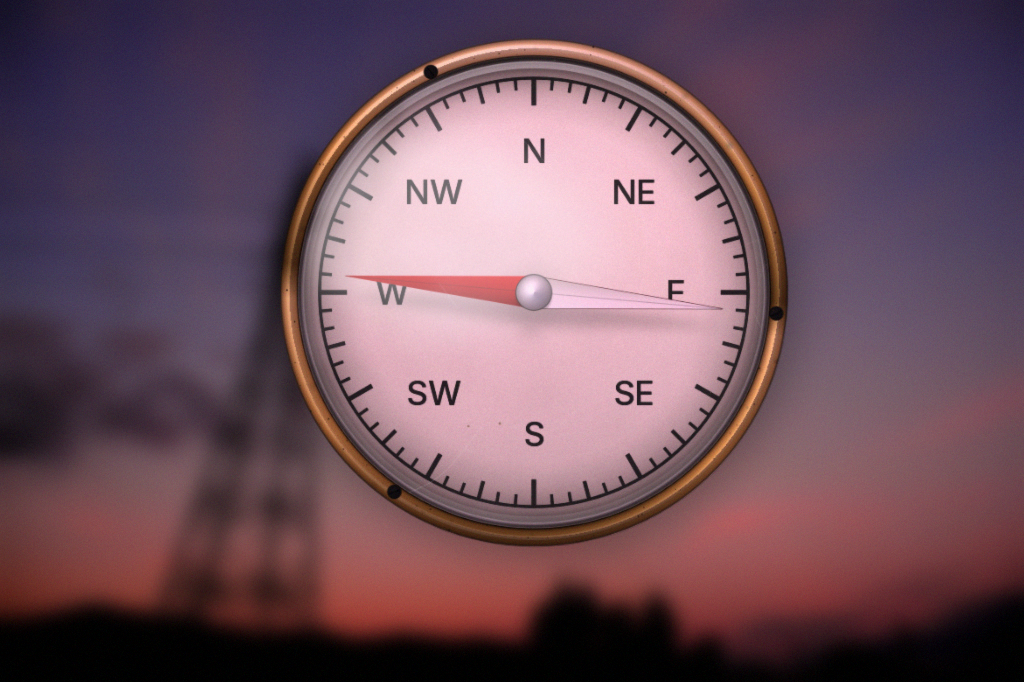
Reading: {"value": 275, "unit": "°"}
